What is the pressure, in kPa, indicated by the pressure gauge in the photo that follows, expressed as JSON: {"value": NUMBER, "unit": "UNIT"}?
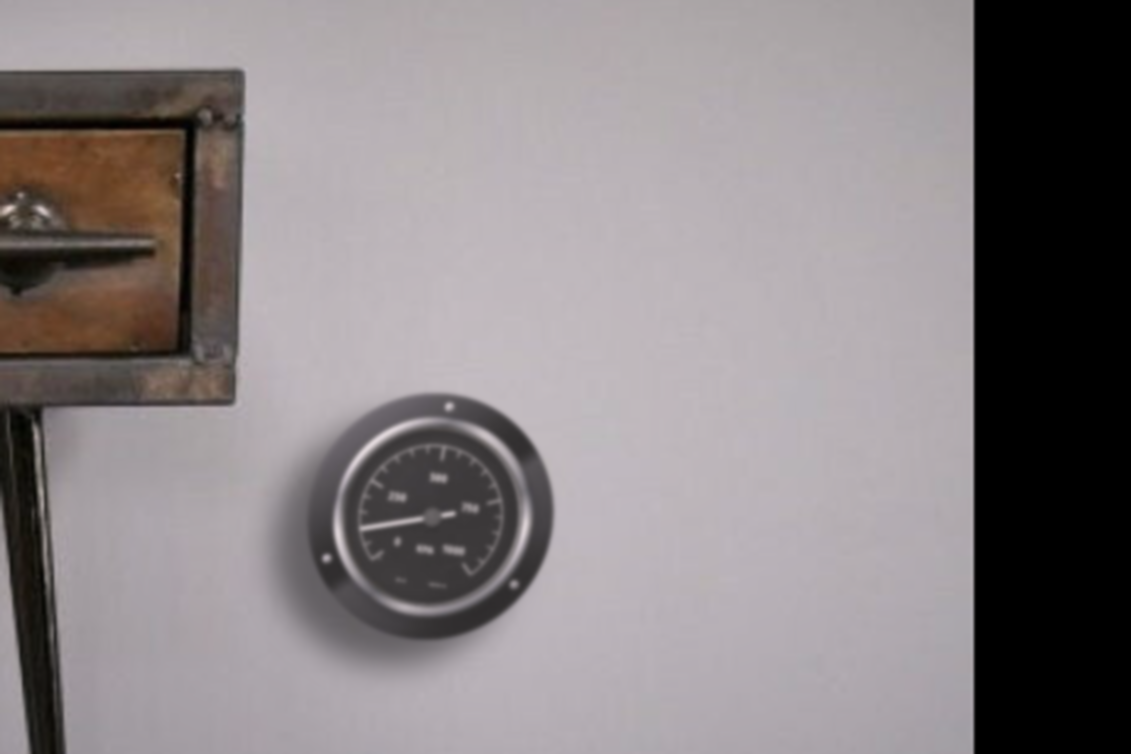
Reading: {"value": 100, "unit": "kPa"}
